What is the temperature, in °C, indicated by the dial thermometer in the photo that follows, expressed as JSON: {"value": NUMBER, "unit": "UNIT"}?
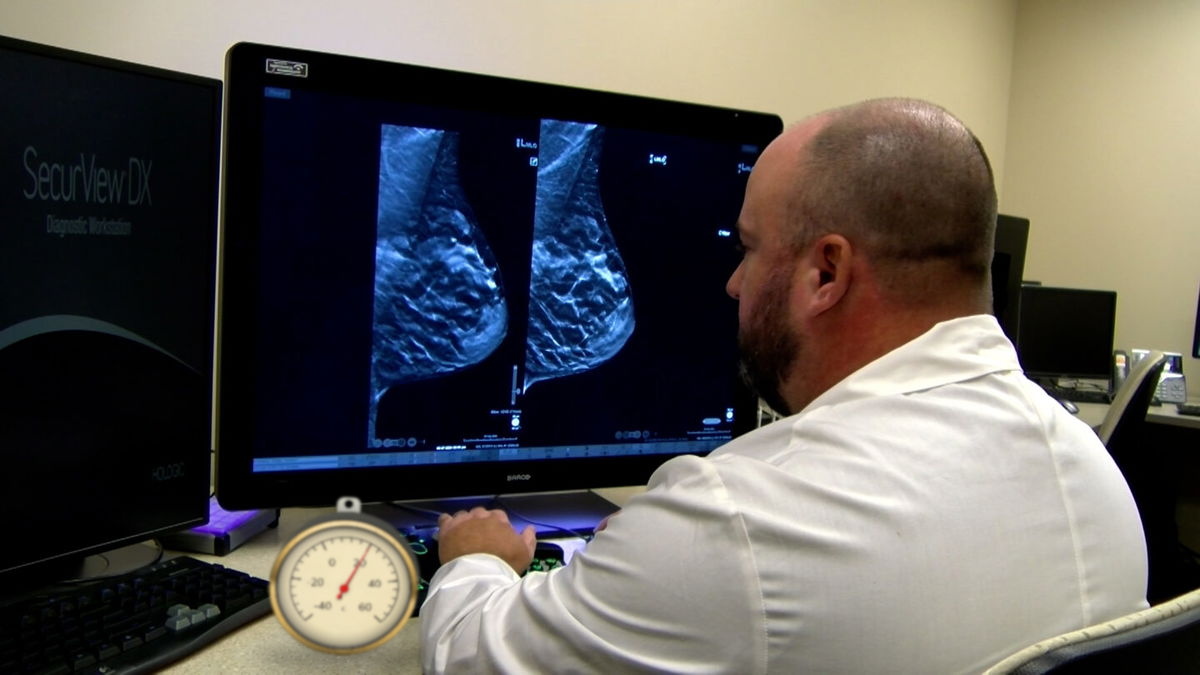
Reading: {"value": 20, "unit": "°C"}
